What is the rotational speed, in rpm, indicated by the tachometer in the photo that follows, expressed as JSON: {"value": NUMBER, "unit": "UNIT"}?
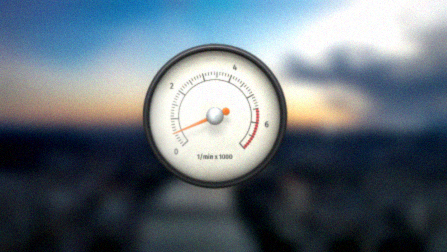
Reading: {"value": 500, "unit": "rpm"}
